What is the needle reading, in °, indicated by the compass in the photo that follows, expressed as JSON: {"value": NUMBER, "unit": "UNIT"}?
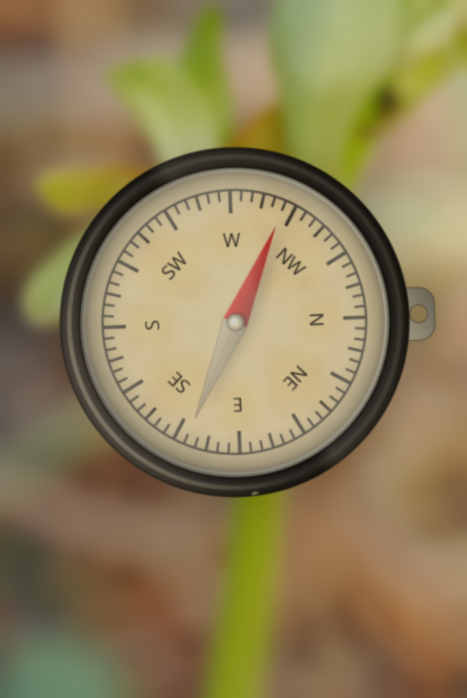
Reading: {"value": 295, "unit": "°"}
